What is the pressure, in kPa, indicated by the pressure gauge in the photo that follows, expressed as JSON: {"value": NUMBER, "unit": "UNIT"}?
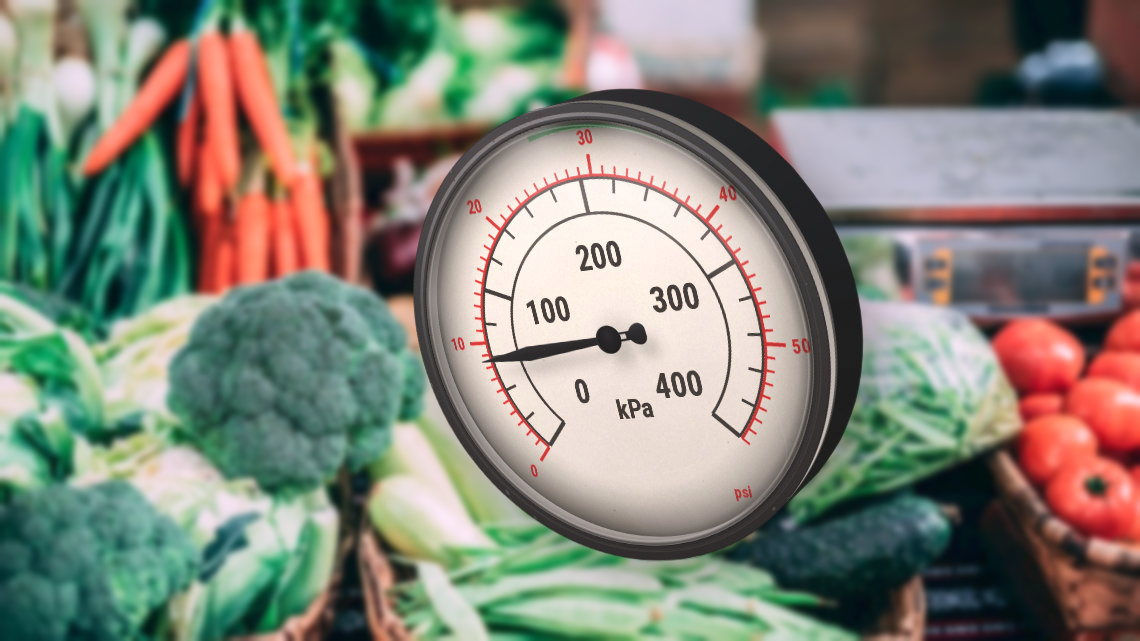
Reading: {"value": 60, "unit": "kPa"}
